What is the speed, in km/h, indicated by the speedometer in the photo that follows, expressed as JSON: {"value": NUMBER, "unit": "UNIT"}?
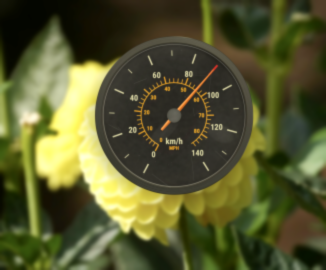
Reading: {"value": 90, "unit": "km/h"}
